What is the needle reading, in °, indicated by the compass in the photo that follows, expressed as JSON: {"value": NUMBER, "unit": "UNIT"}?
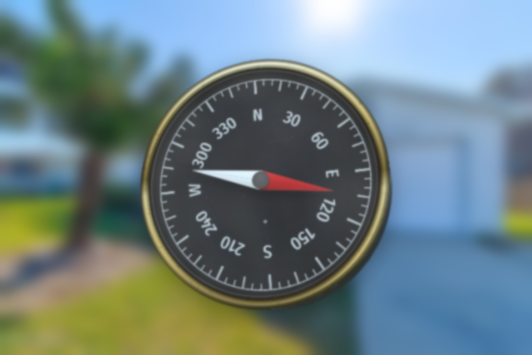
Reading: {"value": 105, "unit": "°"}
